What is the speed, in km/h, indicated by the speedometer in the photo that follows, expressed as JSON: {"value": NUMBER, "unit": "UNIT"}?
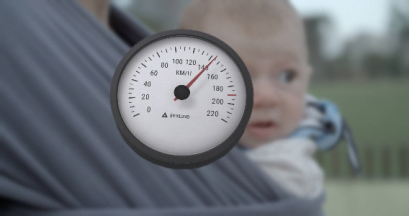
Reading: {"value": 145, "unit": "km/h"}
